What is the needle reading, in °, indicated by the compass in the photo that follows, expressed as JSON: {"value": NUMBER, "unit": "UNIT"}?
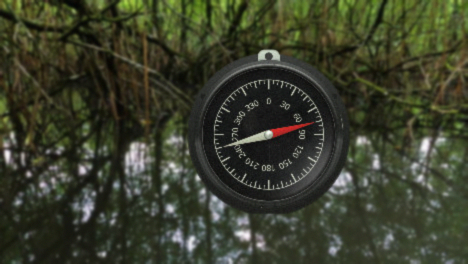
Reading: {"value": 75, "unit": "°"}
